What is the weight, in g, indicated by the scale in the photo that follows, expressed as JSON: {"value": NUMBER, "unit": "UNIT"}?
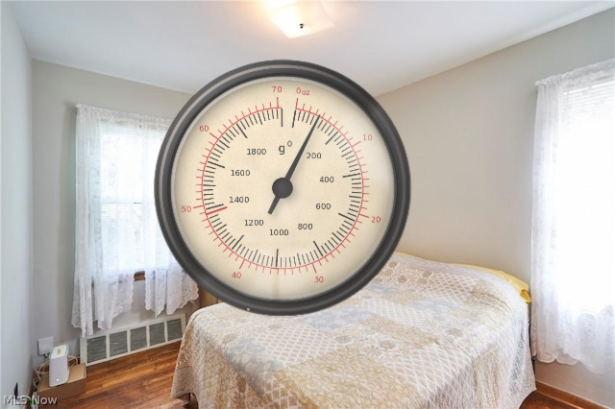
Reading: {"value": 100, "unit": "g"}
